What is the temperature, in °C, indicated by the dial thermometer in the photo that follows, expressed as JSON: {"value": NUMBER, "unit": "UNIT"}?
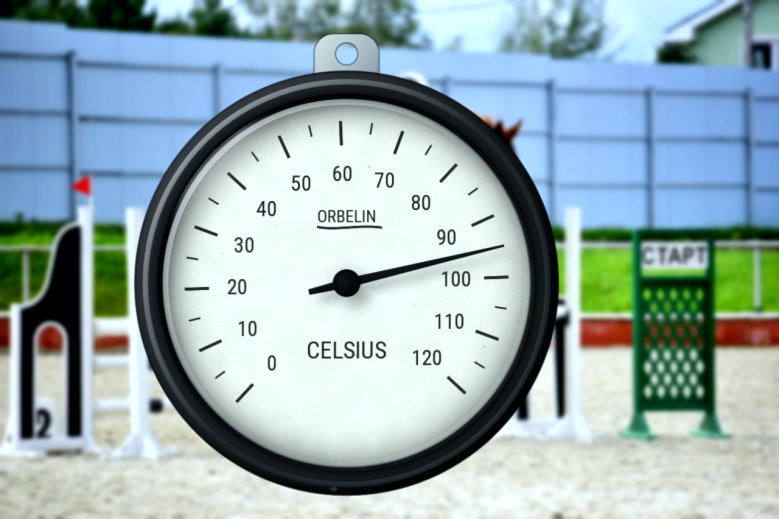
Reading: {"value": 95, "unit": "°C"}
